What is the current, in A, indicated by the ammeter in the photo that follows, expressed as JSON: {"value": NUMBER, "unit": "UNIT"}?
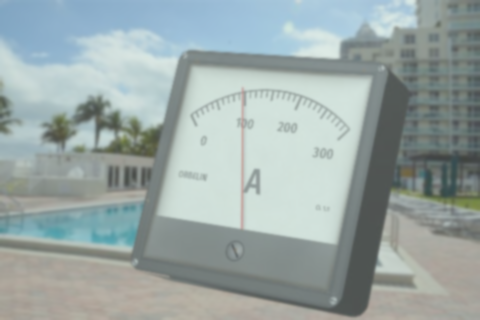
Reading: {"value": 100, "unit": "A"}
